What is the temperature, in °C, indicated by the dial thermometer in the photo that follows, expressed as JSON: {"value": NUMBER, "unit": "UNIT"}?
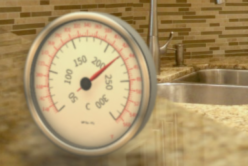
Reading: {"value": 220, "unit": "°C"}
